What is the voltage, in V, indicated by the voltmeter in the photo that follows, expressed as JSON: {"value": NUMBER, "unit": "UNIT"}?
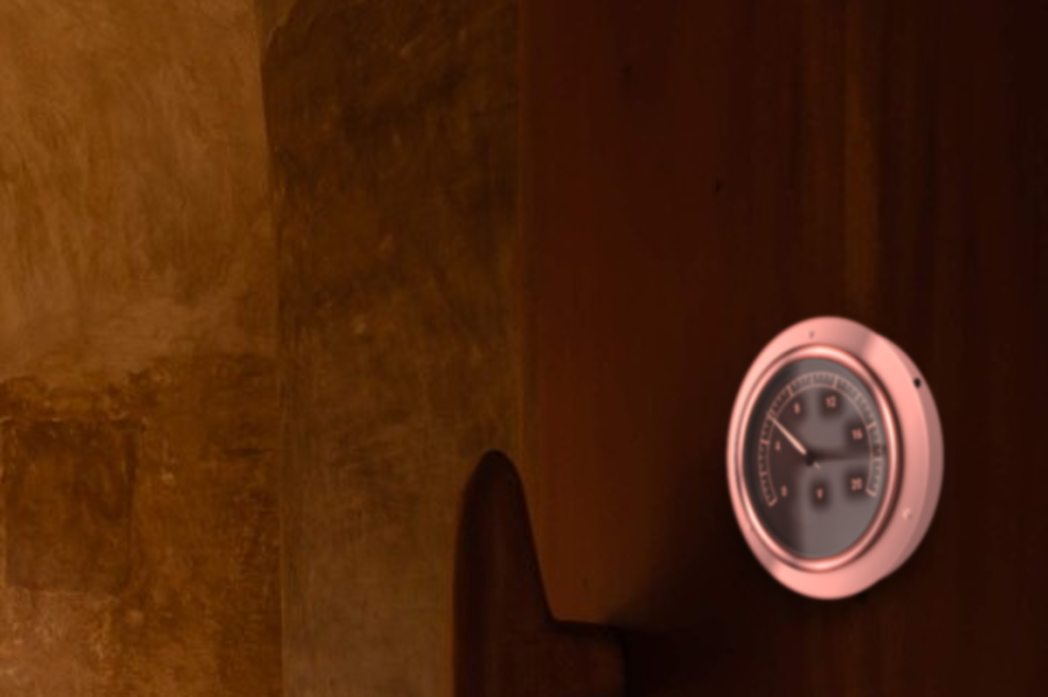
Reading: {"value": 6, "unit": "V"}
